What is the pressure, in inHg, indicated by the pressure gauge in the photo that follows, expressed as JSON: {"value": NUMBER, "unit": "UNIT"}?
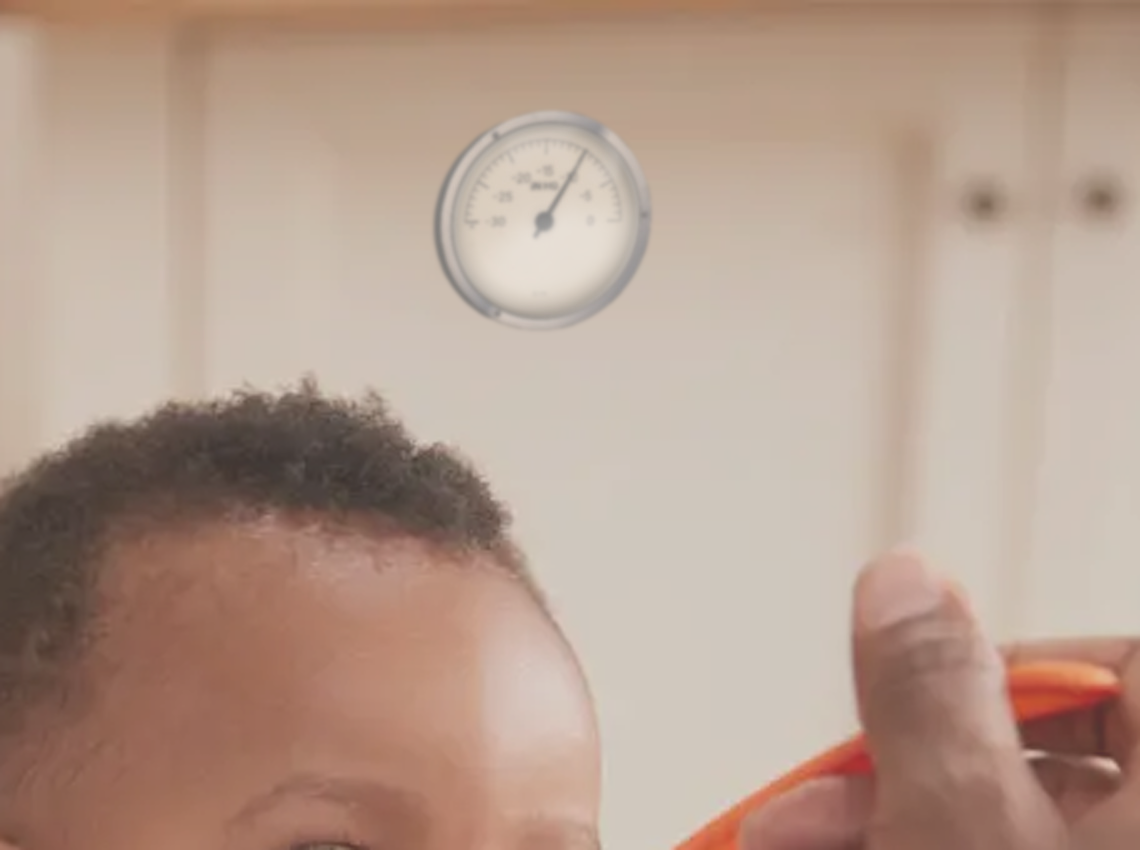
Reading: {"value": -10, "unit": "inHg"}
